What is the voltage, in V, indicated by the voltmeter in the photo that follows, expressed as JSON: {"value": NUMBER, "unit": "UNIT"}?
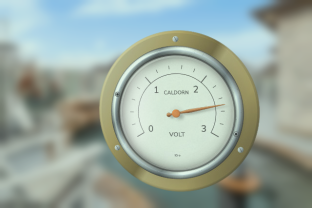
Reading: {"value": 2.5, "unit": "V"}
